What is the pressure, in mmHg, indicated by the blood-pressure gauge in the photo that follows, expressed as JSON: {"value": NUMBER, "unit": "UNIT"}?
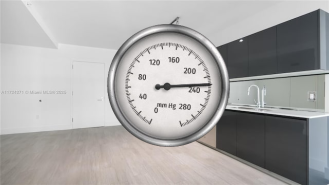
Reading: {"value": 230, "unit": "mmHg"}
